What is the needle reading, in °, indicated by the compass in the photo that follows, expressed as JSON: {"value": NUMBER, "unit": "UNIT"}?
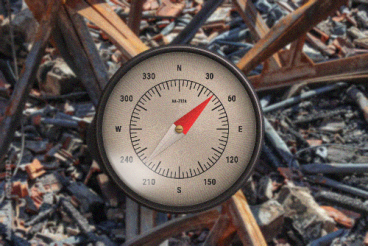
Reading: {"value": 45, "unit": "°"}
